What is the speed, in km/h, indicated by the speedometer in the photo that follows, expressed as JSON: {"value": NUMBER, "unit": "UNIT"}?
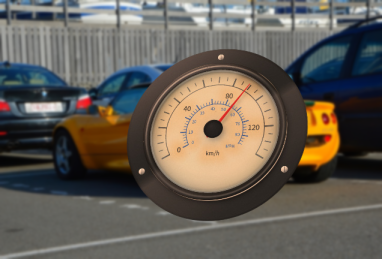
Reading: {"value": 90, "unit": "km/h"}
